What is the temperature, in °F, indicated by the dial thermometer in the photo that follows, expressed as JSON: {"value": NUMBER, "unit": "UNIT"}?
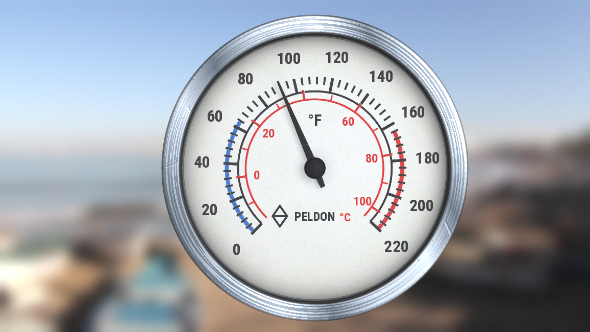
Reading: {"value": 92, "unit": "°F"}
